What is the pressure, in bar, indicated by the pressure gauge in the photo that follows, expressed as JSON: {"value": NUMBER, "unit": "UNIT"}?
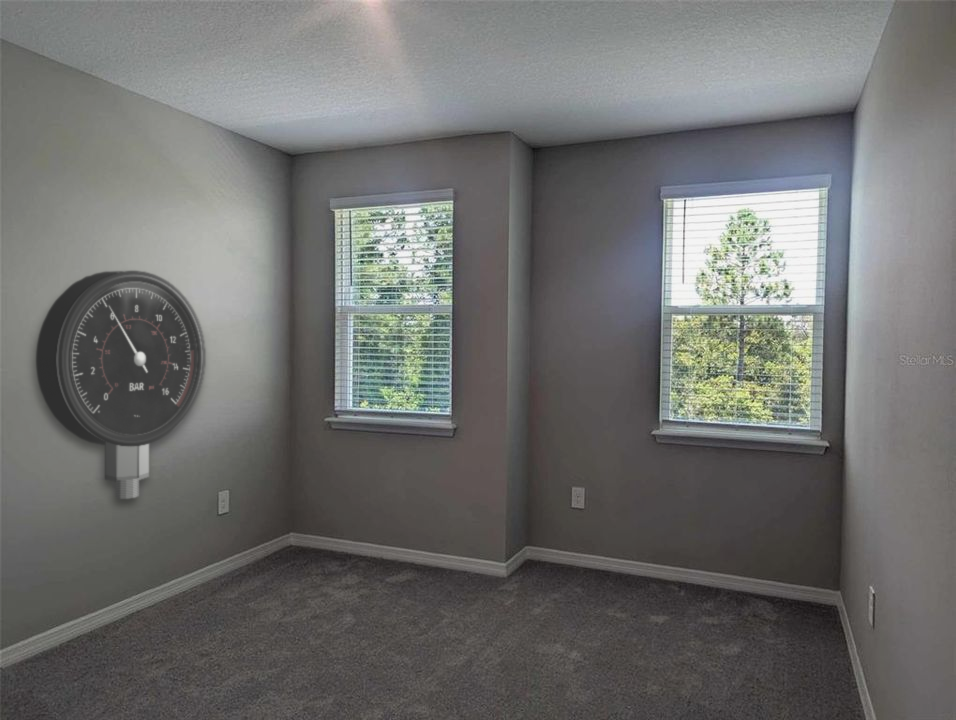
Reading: {"value": 6, "unit": "bar"}
